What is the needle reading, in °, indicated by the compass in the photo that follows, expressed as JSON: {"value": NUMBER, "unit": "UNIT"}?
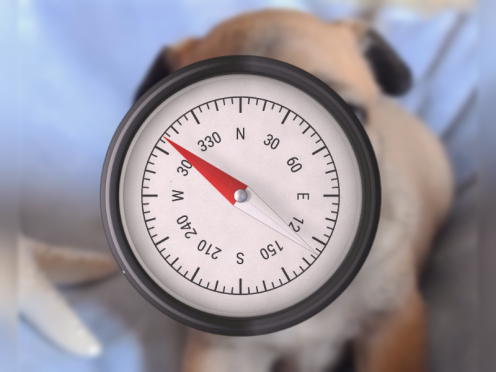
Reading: {"value": 307.5, "unit": "°"}
